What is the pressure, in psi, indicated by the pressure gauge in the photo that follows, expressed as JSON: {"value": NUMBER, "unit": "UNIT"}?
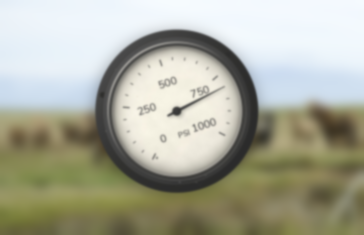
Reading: {"value": 800, "unit": "psi"}
